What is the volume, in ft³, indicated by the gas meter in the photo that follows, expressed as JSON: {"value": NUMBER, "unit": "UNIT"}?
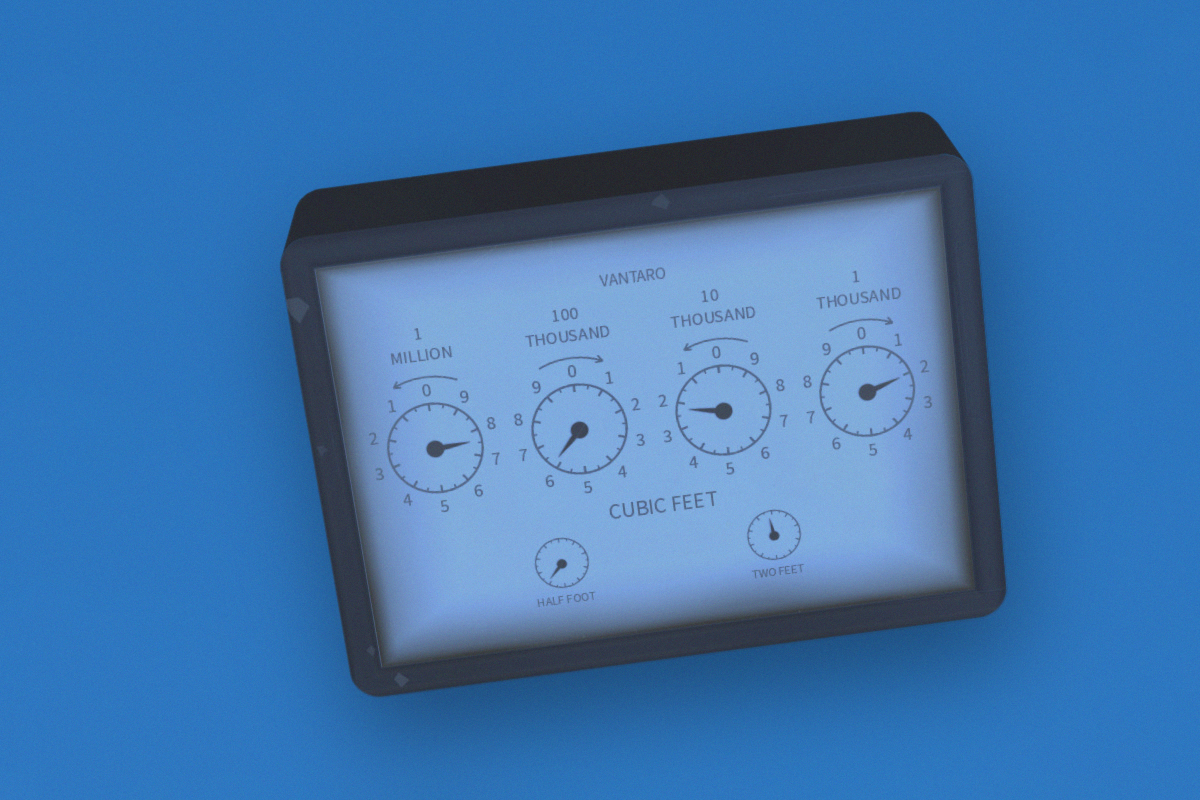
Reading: {"value": 762200, "unit": "ft³"}
